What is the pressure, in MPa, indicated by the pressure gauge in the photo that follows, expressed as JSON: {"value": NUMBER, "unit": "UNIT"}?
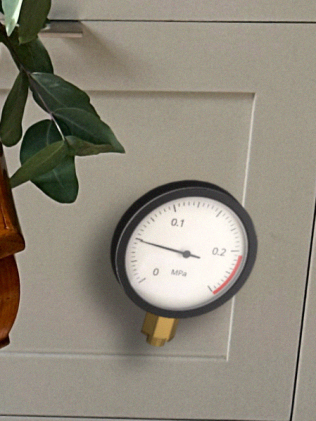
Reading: {"value": 0.05, "unit": "MPa"}
